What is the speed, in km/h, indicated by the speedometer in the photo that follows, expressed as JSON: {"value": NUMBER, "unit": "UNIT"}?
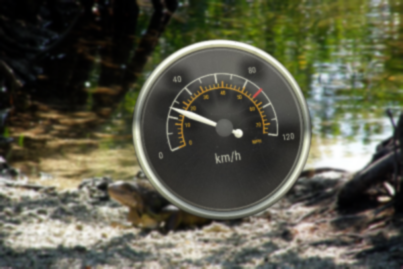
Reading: {"value": 25, "unit": "km/h"}
